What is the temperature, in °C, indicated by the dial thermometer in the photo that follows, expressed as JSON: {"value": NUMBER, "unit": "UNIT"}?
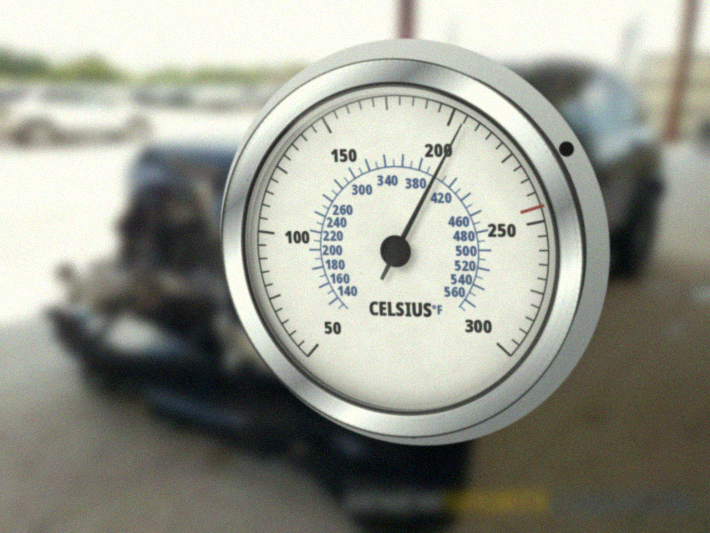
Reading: {"value": 205, "unit": "°C"}
